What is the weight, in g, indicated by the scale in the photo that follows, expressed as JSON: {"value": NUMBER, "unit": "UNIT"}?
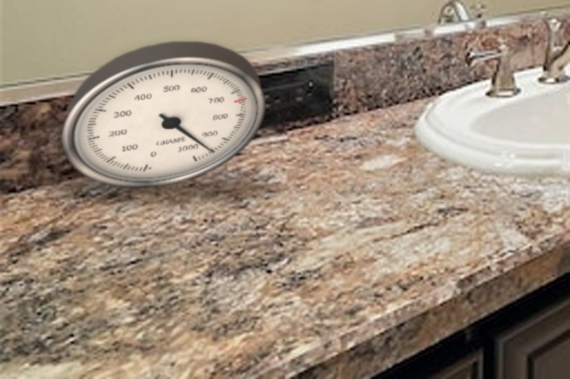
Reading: {"value": 950, "unit": "g"}
